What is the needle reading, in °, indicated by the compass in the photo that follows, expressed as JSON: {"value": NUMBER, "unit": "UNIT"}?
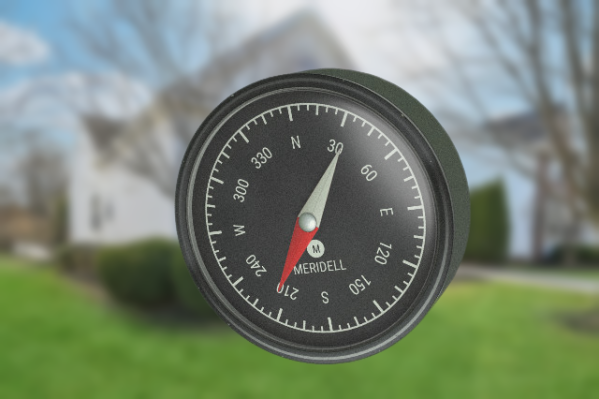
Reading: {"value": 215, "unit": "°"}
